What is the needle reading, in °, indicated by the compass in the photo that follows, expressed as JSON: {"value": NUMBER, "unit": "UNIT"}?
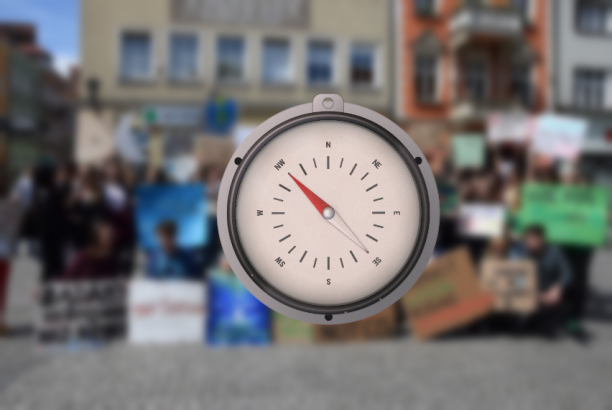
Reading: {"value": 315, "unit": "°"}
